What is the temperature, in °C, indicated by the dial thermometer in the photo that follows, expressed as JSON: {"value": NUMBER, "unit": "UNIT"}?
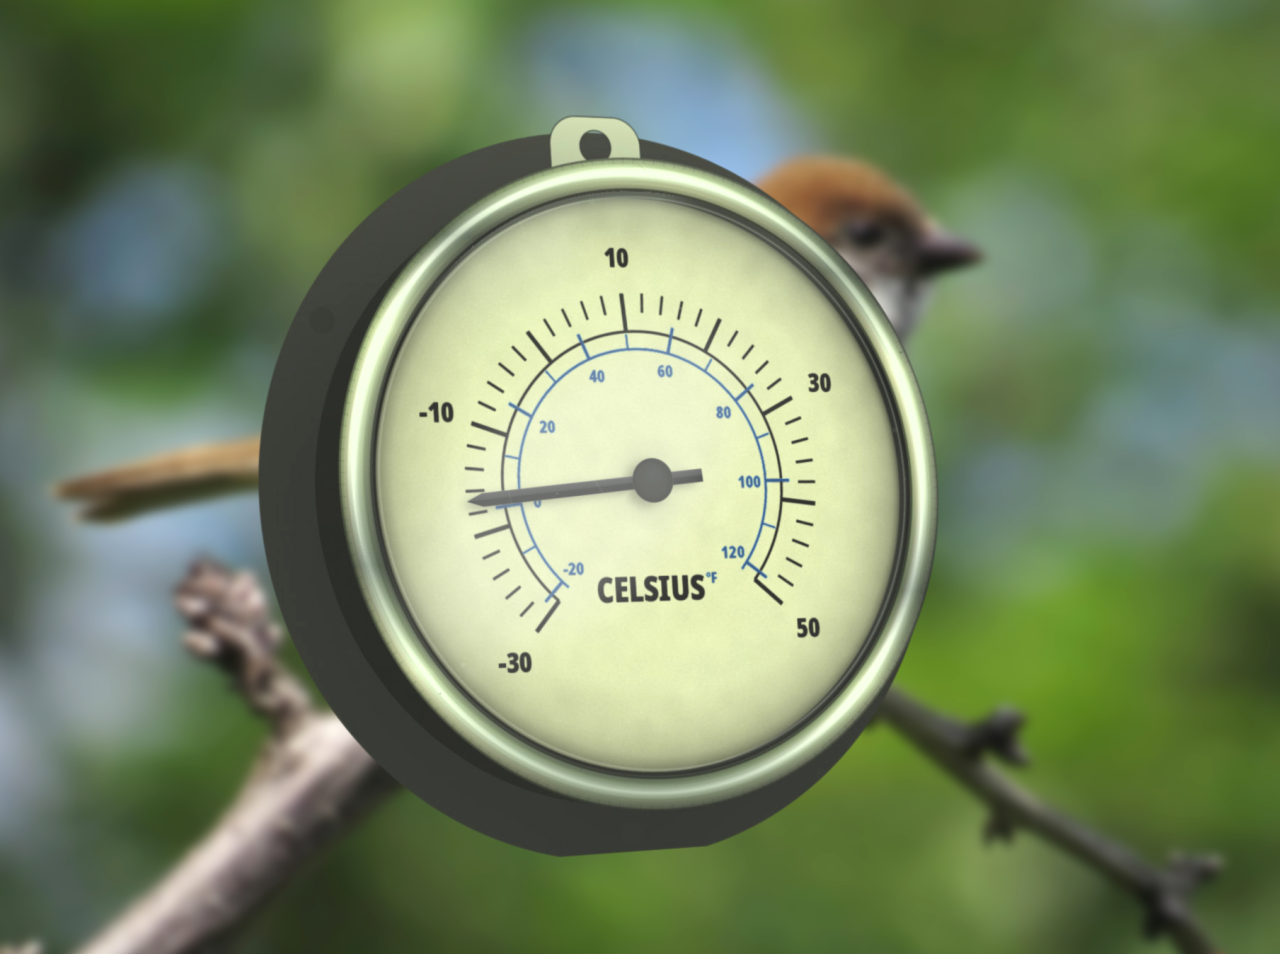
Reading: {"value": -17, "unit": "°C"}
